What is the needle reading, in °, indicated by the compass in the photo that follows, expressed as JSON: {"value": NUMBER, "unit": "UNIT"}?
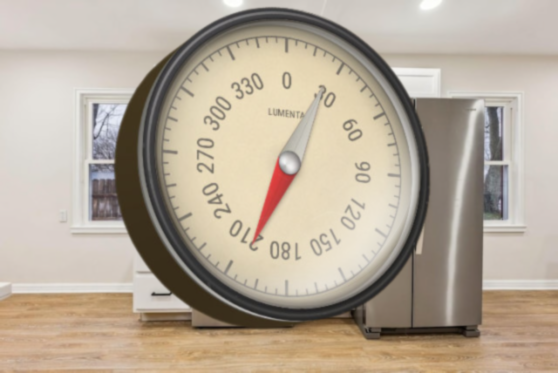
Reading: {"value": 205, "unit": "°"}
